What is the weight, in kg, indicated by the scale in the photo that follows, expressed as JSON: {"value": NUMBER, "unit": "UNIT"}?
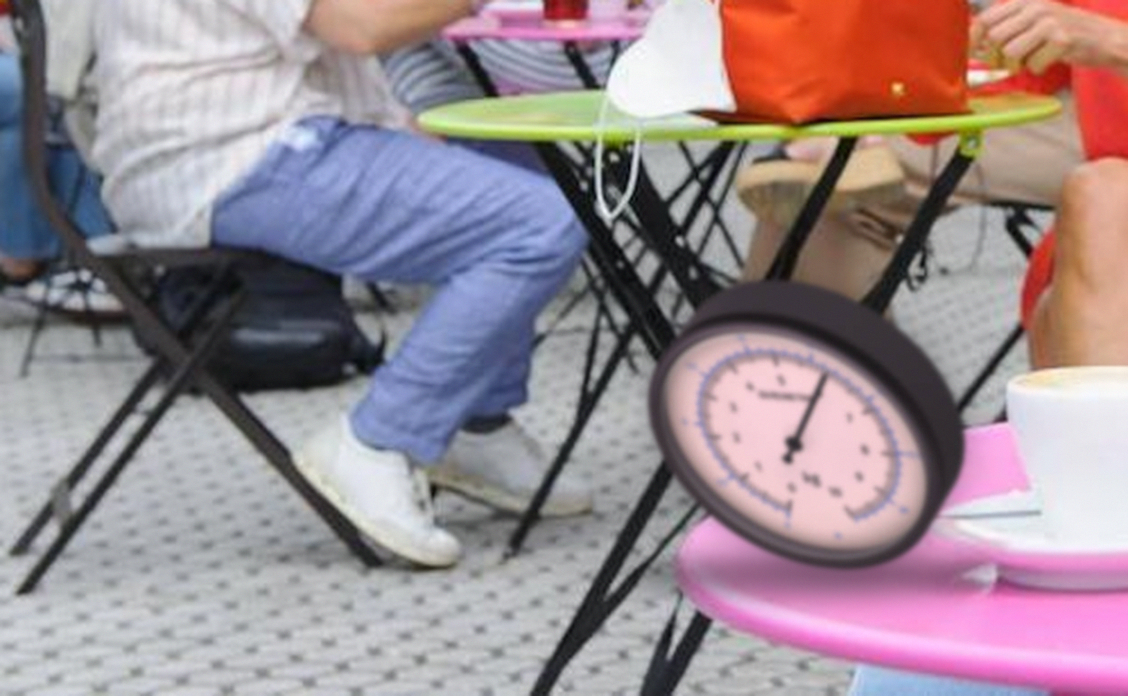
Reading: {"value": 6, "unit": "kg"}
